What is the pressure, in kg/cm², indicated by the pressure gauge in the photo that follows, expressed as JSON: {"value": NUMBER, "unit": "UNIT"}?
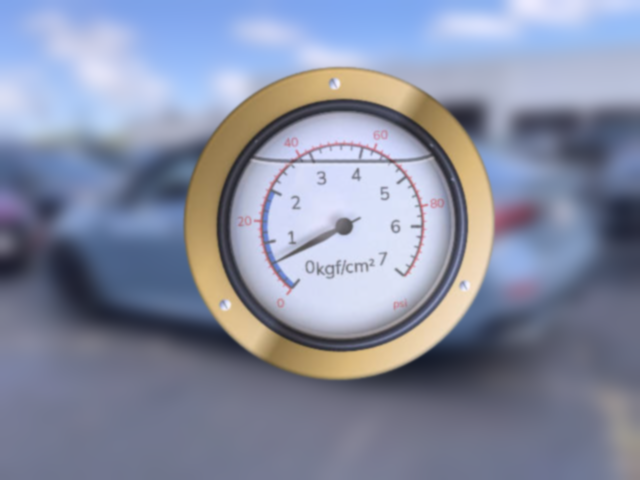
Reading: {"value": 0.6, "unit": "kg/cm²"}
